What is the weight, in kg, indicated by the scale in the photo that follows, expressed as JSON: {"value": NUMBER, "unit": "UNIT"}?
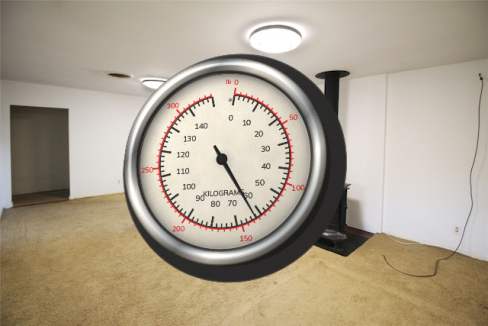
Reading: {"value": 62, "unit": "kg"}
